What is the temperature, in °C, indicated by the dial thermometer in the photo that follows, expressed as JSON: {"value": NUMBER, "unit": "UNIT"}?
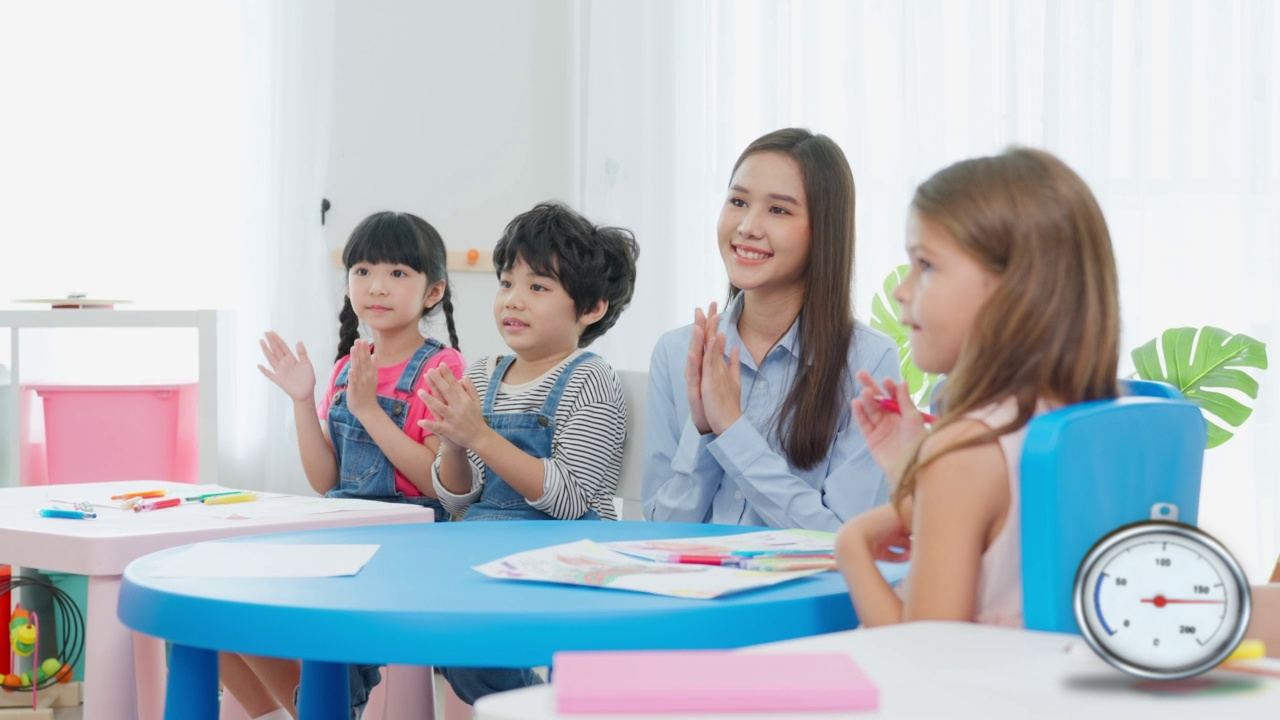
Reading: {"value": 162.5, "unit": "°C"}
